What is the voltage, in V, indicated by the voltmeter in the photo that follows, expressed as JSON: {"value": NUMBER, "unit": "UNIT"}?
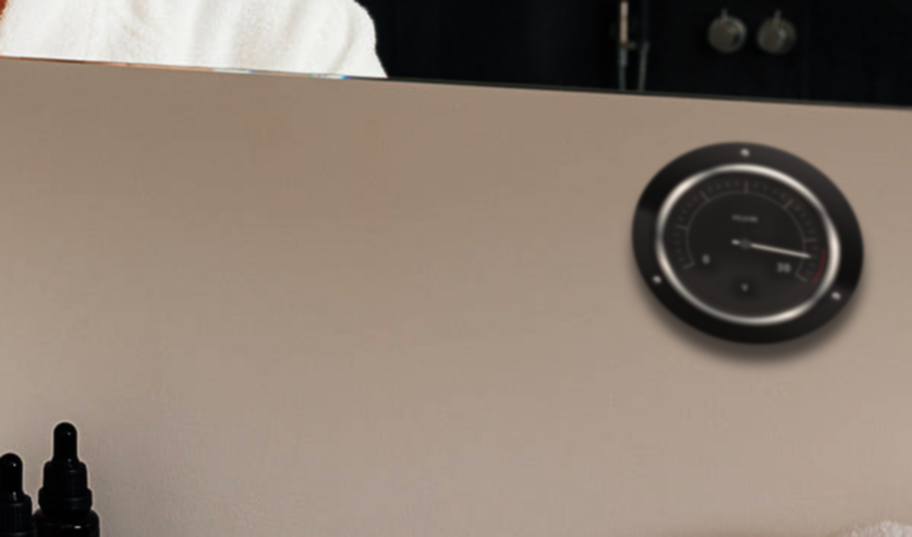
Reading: {"value": 27, "unit": "V"}
